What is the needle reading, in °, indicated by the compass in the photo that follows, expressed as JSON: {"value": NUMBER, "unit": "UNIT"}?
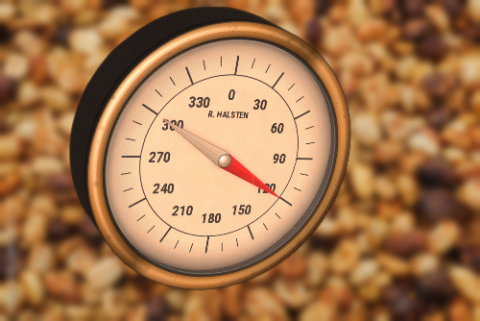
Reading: {"value": 120, "unit": "°"}
